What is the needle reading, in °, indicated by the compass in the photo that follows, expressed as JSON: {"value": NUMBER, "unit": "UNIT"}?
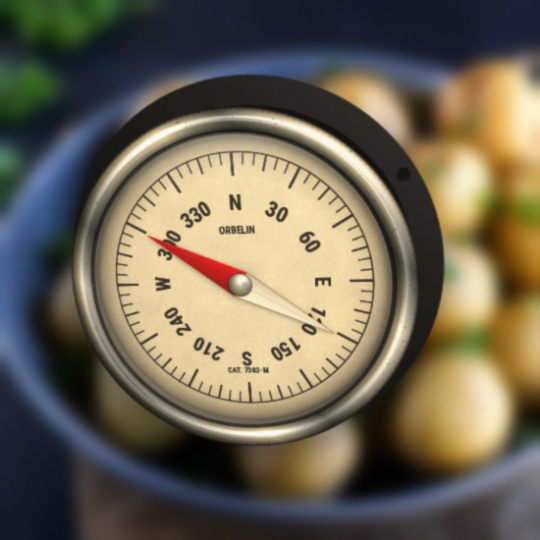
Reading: {"value": 300, "unit": "°"}
